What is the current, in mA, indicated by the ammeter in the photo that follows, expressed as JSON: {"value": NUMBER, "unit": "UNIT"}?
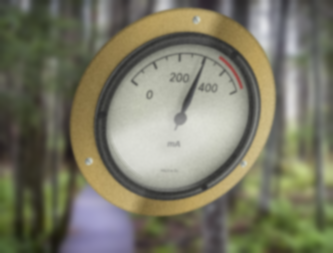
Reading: {"value": 300, "unit": "mA"}
